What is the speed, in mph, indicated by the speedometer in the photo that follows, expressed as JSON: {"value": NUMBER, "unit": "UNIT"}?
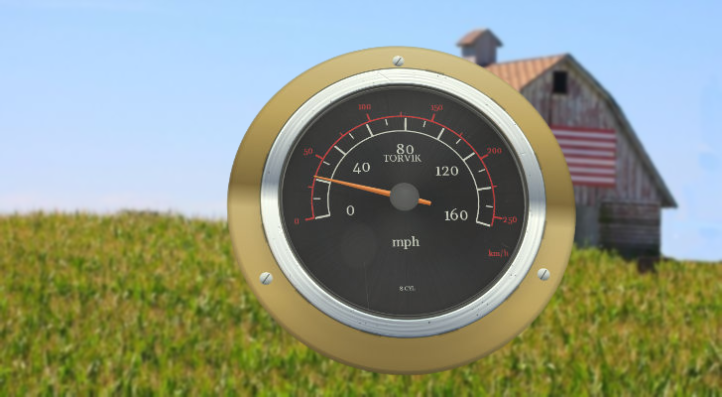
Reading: {"value": 20, "unit": "mph"}
